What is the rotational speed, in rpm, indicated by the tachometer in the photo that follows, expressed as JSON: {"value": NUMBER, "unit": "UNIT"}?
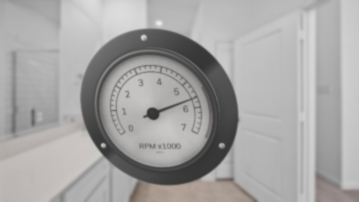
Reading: {"value": 5600, "unit": "rpm"}
